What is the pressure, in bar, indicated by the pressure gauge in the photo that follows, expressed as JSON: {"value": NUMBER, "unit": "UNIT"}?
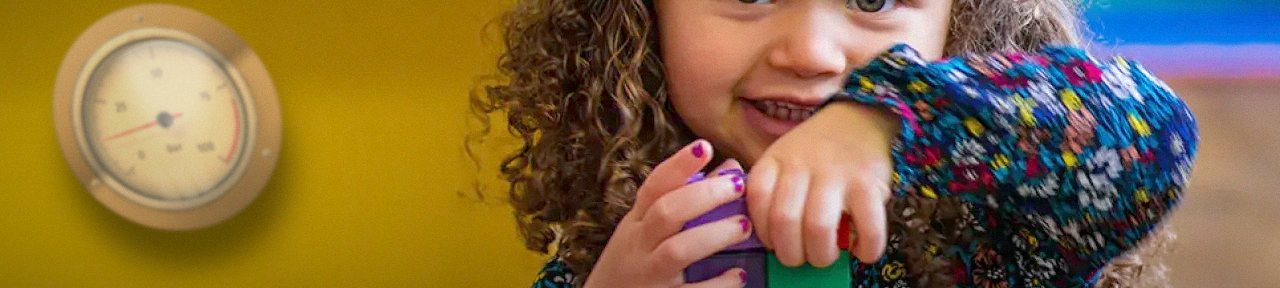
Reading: {"value": 12.5, "unit": "bar"}
